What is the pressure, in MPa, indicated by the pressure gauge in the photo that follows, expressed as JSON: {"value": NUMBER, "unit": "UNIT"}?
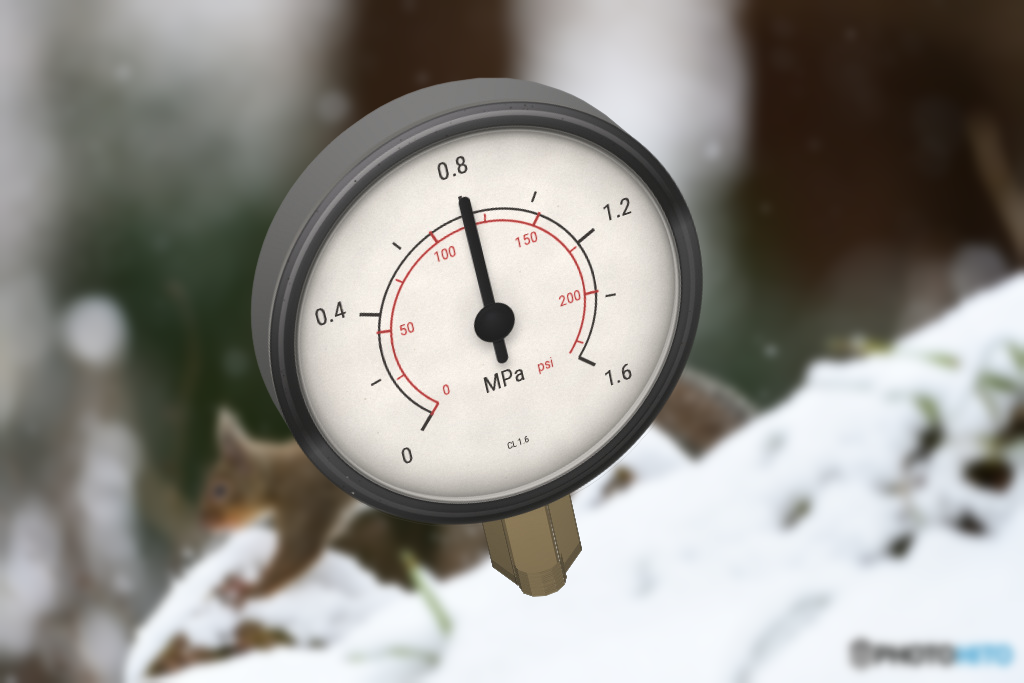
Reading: {"value": 0.8, "unit": "MPa"}
